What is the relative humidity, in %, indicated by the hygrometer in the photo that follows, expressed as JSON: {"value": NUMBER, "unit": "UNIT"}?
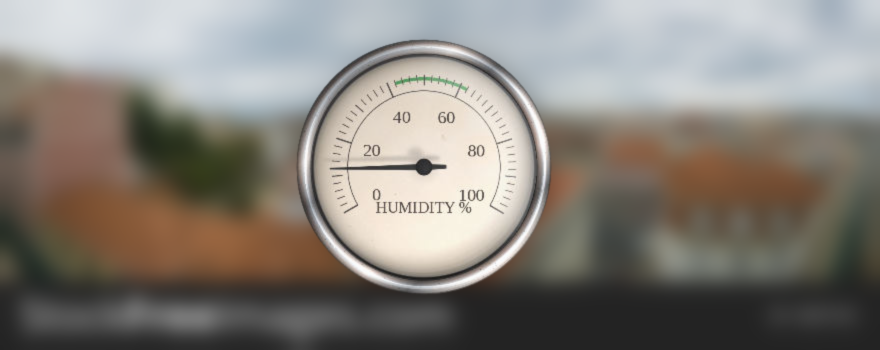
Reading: {"value": 12, "unit": "%"}
